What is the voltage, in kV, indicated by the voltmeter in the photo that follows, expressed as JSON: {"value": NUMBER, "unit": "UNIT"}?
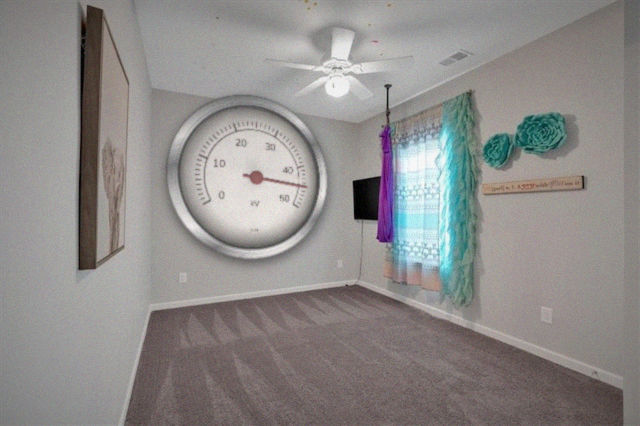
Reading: {"value": 45, "unit": "kV"}
